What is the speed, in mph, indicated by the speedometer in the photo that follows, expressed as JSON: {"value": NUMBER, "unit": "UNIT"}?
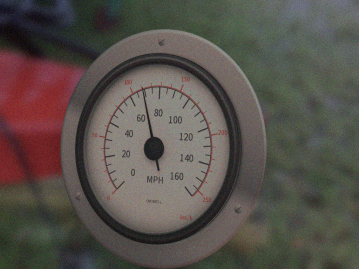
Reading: {"value": 70, "unit": "mph"}
